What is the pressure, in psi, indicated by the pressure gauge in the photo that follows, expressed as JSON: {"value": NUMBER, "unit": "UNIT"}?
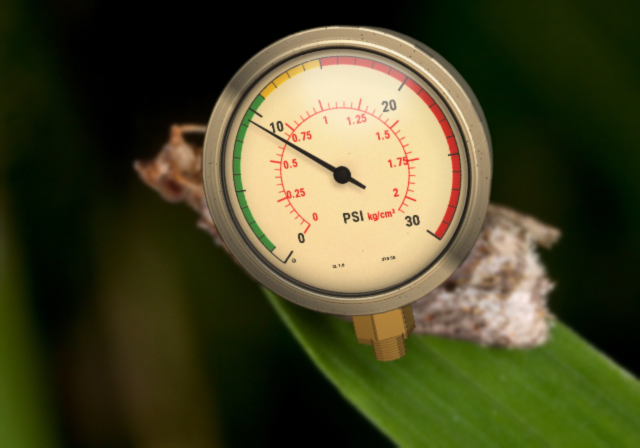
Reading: {"value": 9.5, "unit": "psi"}
